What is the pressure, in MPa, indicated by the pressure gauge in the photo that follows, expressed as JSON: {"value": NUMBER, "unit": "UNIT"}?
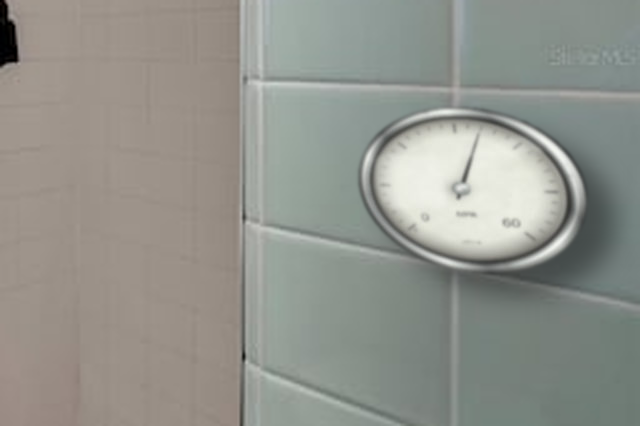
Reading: {"value": 34, "unit": "MPa"}
